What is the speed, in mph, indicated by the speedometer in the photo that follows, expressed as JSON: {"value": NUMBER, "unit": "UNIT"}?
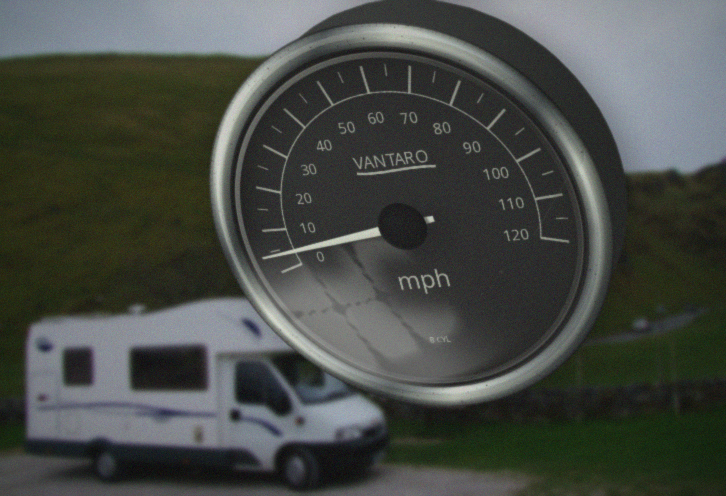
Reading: {"value": 5, "unit": "mph"}
